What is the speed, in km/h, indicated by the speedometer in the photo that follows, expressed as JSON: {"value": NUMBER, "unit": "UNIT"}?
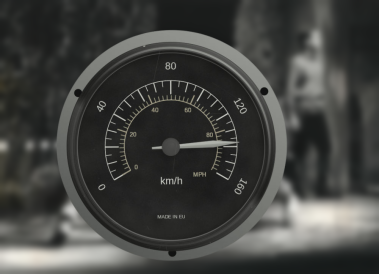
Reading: {"value": 137.5, "unit": "km/h"}
